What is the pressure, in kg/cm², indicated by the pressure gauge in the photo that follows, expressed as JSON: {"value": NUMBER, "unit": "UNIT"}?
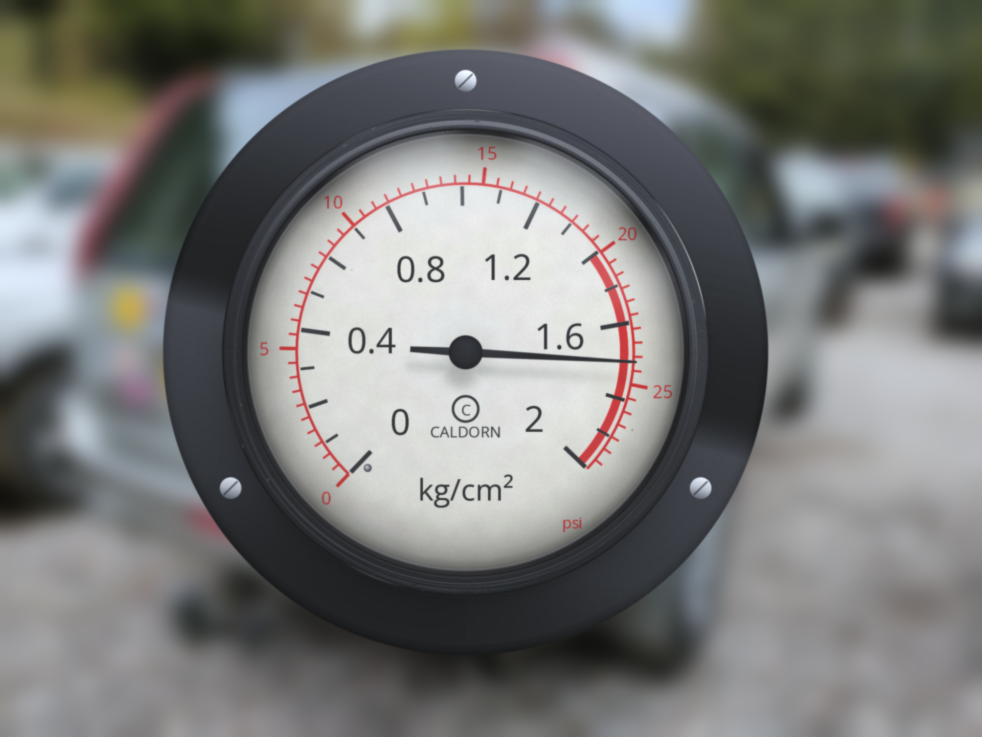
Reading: {"value": 1.7, "unit": "kg/cm²"}
